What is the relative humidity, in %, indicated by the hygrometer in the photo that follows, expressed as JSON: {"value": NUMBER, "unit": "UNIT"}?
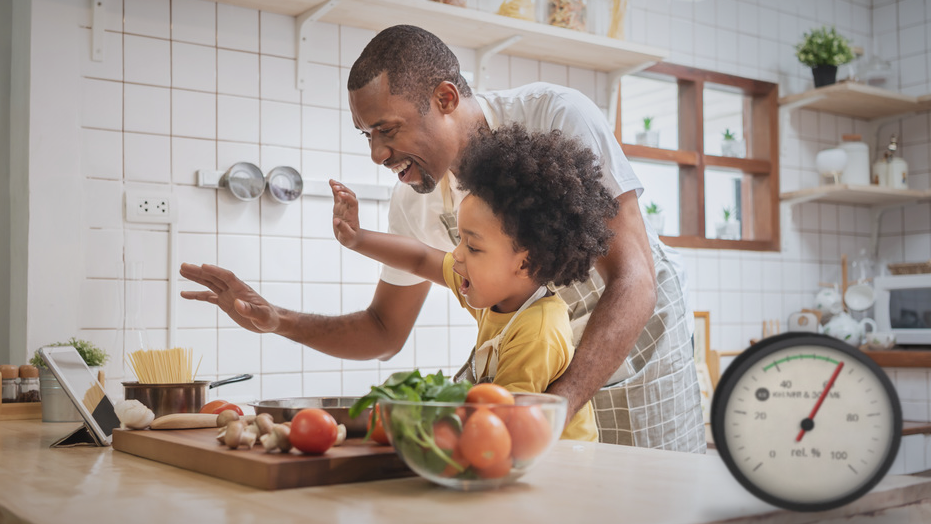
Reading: {"value": 60, "unit": "%"}
